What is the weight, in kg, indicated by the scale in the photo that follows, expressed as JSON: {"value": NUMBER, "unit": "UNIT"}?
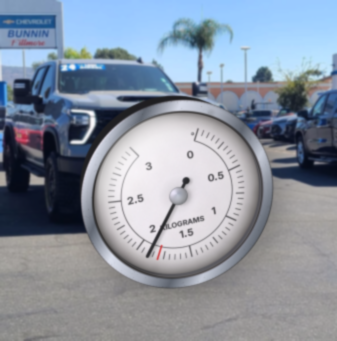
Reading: {"value": 1.9, "unit": "kg"}
